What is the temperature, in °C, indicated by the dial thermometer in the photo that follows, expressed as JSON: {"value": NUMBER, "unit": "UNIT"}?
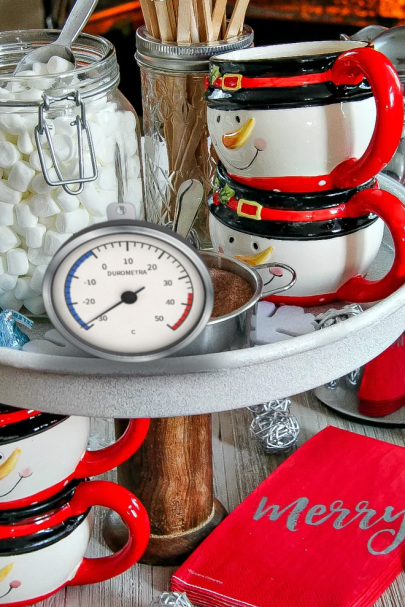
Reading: {"value": -28, "unit": "°C"}
